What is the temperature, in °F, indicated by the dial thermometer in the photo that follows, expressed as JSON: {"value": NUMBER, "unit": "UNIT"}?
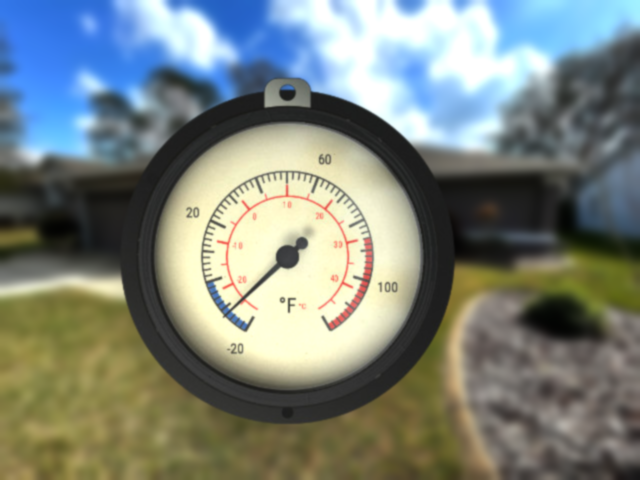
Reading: {"value": -12, "unit": "°F"}
